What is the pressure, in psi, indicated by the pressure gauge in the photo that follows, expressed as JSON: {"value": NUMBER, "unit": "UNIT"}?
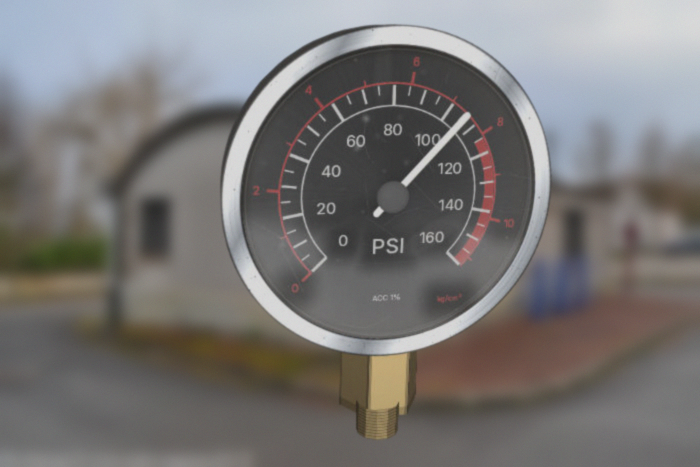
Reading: {"value": 105, "unit": "psi"}
